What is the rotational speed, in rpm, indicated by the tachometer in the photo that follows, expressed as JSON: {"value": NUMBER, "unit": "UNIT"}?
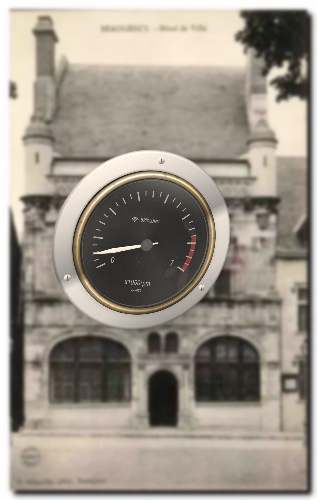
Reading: {"value": 500, "unit": "rpm"}
